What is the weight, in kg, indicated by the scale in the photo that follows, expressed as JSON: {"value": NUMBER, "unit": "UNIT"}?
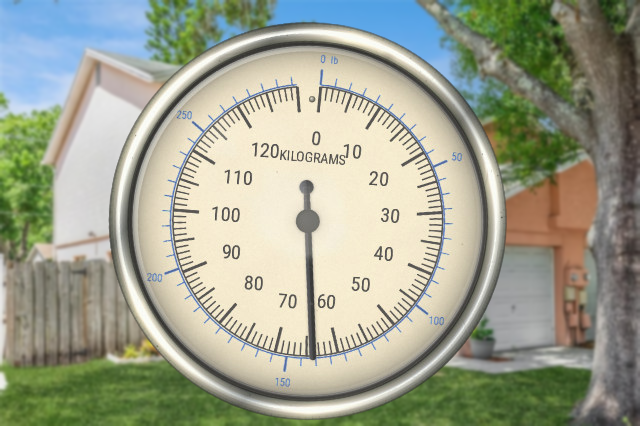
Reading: {"value": 64, "unit": "kg"}
